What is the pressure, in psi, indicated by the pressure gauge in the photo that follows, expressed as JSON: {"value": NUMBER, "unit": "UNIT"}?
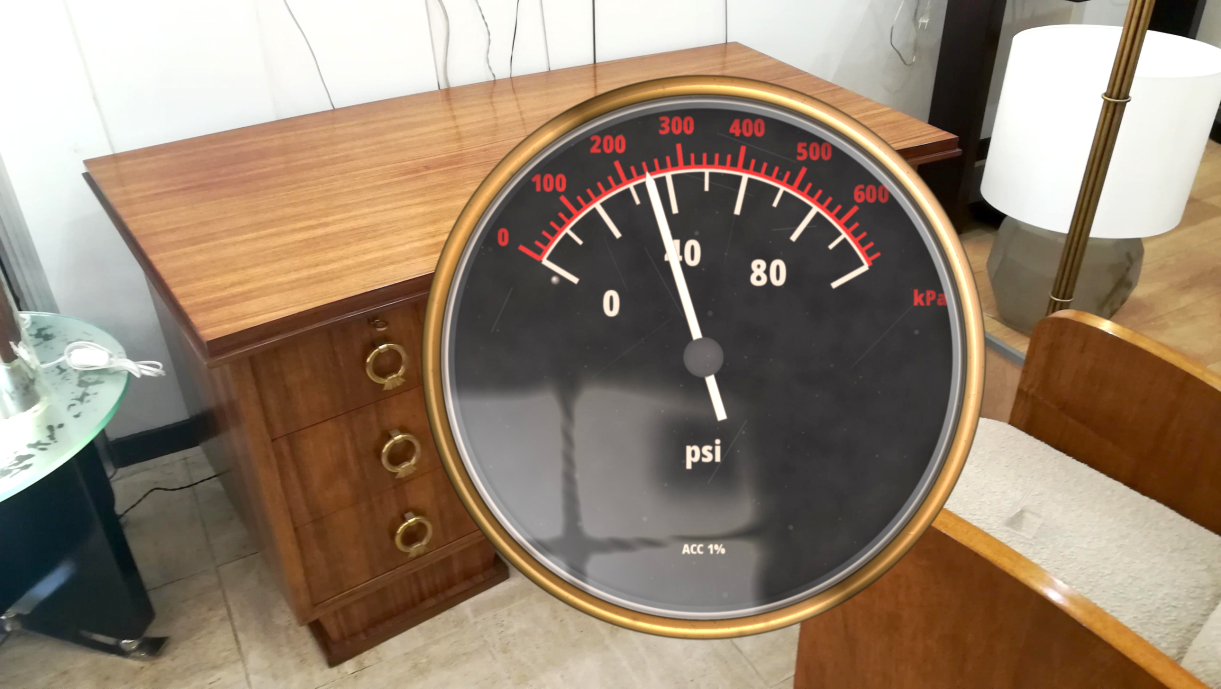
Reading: {"value": 35, "unit": "psi"}
